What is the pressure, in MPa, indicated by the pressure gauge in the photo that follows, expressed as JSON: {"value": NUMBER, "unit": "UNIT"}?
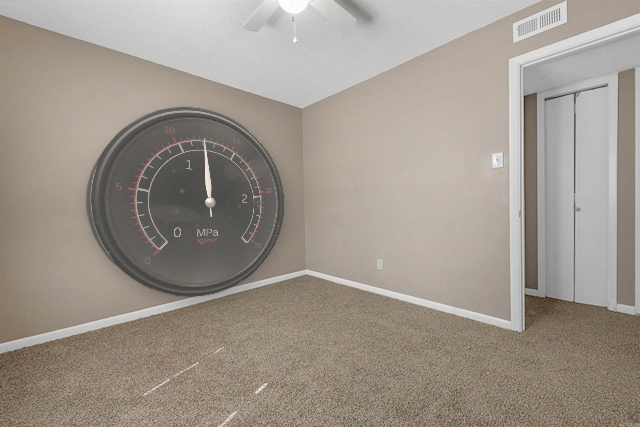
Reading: {"value": 1.2, "unit": "MPa"}
